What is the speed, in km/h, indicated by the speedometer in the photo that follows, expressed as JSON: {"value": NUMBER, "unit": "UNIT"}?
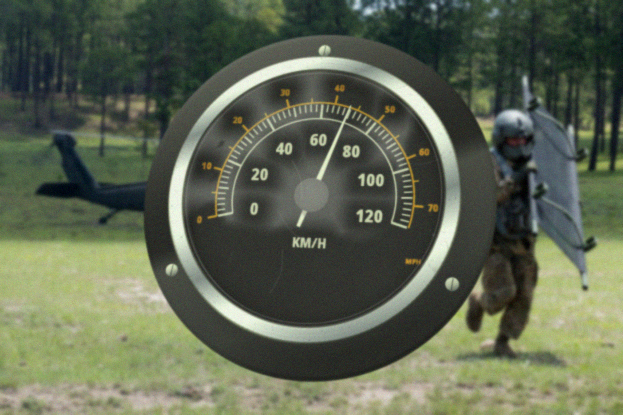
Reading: {"value": 70, "unit": "km/h"}
